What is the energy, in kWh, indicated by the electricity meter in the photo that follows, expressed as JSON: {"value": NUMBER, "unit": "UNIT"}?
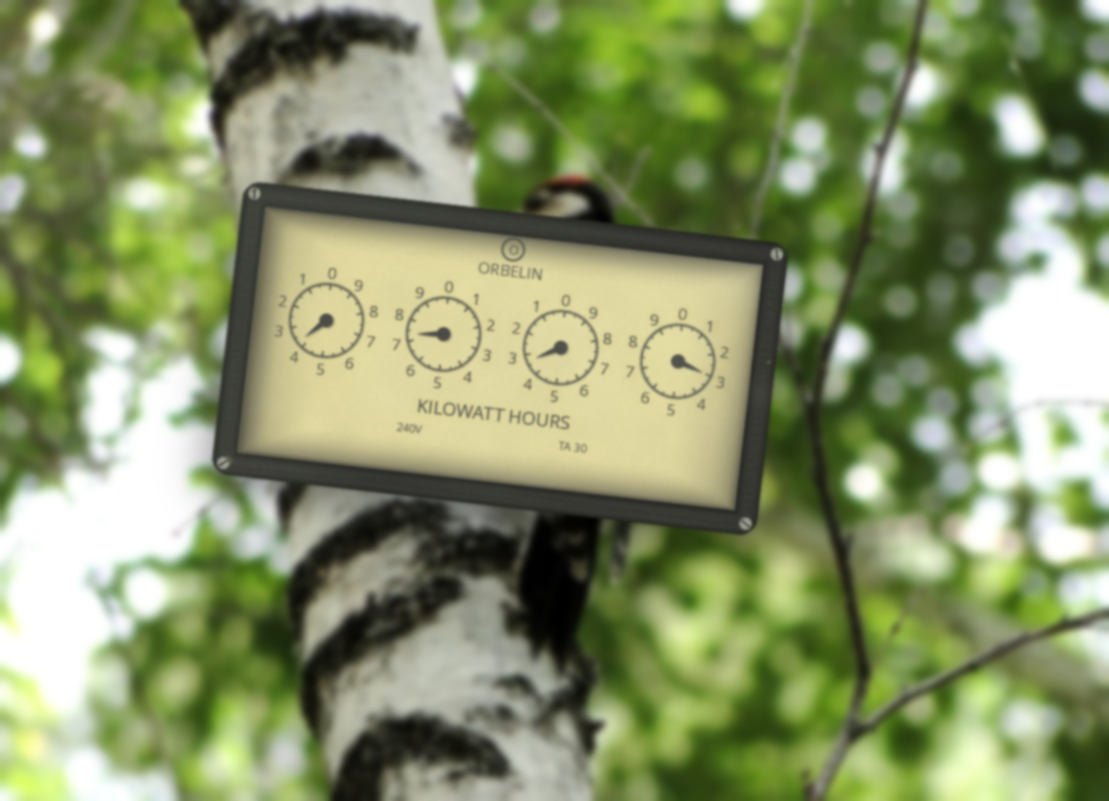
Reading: {"value": 3733, "unit": "kWh"}
